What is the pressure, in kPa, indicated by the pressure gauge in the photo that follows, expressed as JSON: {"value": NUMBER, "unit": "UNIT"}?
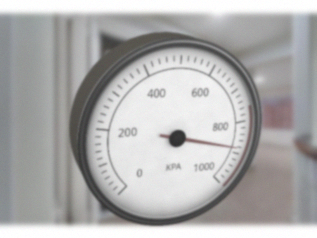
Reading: {"value": 880, "unit": "kPa"}
